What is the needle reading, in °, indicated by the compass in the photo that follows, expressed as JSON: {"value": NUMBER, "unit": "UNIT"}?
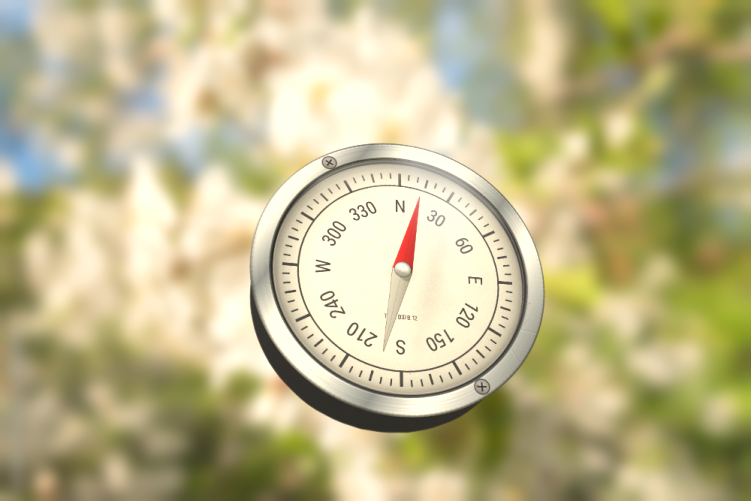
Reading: {"value": 12.5, "unit": "°"}
